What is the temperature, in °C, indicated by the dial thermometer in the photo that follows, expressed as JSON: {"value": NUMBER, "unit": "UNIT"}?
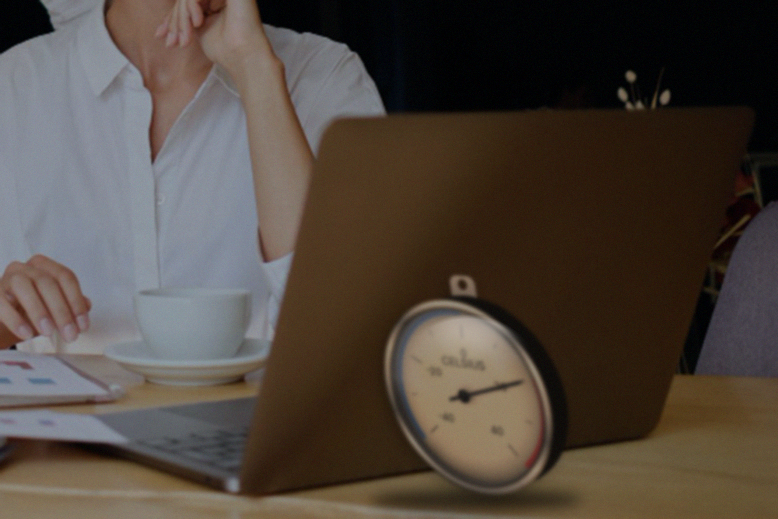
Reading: {"value": 20, "unit": "°C"}
